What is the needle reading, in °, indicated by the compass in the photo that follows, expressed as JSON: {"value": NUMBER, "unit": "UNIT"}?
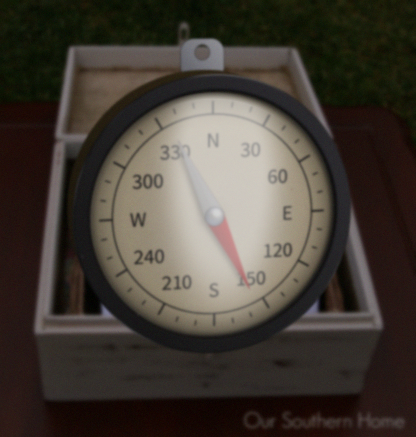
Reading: {"value": 155, "unit": "°"}
